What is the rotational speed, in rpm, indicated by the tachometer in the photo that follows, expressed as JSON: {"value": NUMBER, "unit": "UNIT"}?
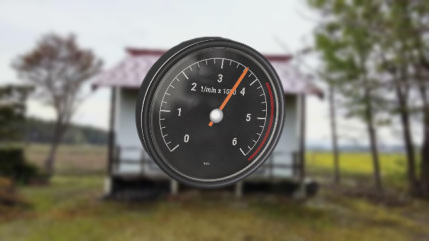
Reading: {"value": 3600, "unit": "rpm"}
